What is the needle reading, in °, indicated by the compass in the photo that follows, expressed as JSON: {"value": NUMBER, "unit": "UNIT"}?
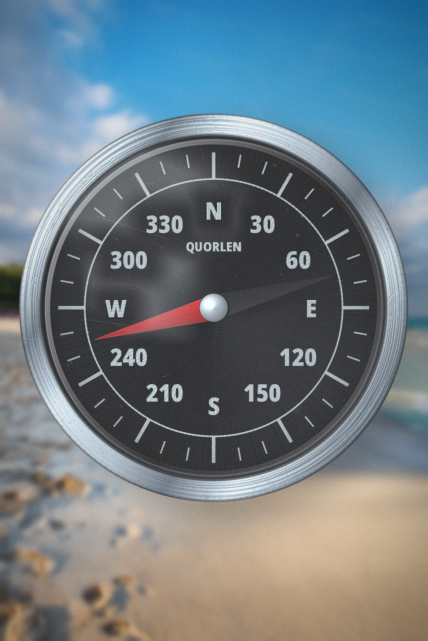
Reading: {"value": 255, "unit": "°"}
